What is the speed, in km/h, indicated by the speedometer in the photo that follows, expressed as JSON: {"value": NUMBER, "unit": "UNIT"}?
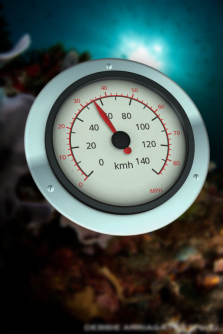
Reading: {"value": 55, "unit": "km/h"}
